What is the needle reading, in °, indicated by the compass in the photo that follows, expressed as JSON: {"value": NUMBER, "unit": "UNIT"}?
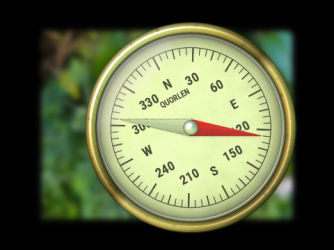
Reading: {"value": 125, "unit": "°"}
